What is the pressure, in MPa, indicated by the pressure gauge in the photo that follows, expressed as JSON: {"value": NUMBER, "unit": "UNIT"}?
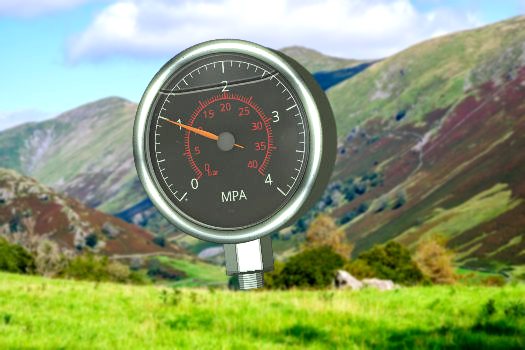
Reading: {"value": 1, "unit": "MPa"}
